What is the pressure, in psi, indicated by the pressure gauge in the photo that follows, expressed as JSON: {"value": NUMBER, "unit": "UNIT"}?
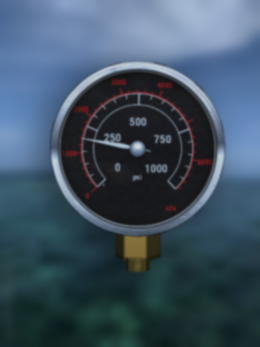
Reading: {"value": 200, "unit": "psi"}
